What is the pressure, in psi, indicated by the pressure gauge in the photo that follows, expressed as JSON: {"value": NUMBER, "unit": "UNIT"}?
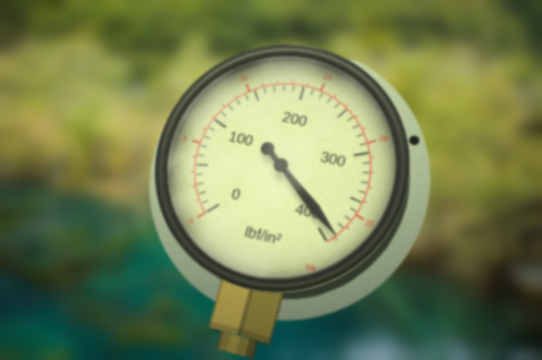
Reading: {"value": 390, "unit": "psi"}
